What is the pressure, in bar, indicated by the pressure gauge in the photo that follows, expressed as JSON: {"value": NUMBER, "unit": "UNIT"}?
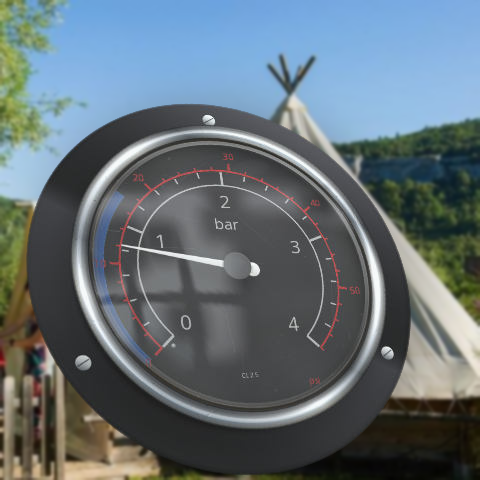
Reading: {"value": 0.8, "unit": "bar"}
